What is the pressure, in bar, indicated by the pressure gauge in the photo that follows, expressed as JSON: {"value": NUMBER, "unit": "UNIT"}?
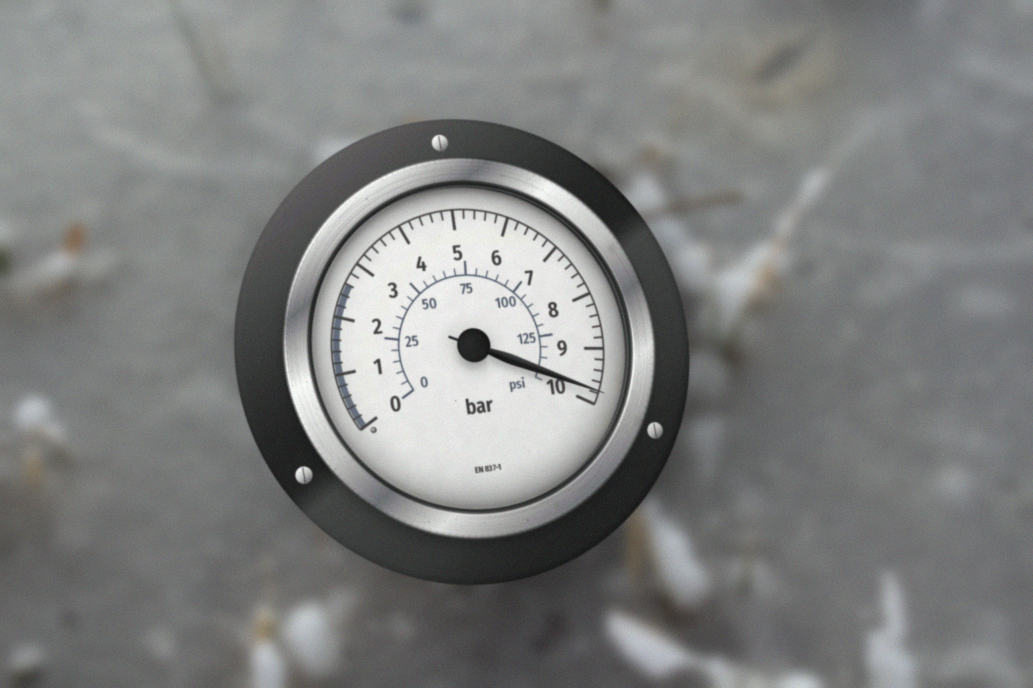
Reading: {"value": 9.8, "unit": "bar"}
